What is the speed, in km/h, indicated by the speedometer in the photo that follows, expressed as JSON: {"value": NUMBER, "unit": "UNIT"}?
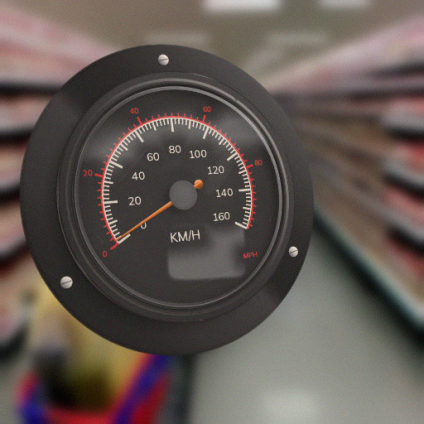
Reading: {"value": 2, "unit": "km/h"}
